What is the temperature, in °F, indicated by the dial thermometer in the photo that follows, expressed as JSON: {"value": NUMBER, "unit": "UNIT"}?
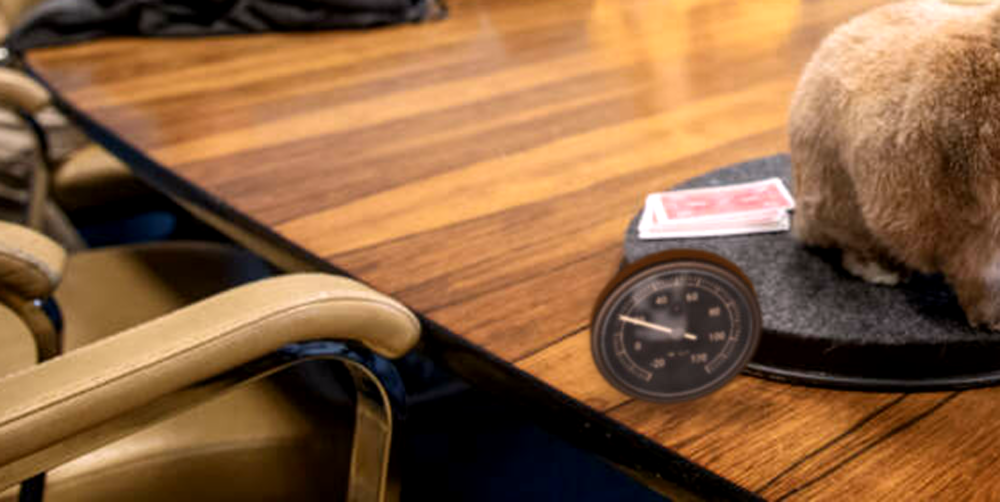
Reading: {"value": 20, "unit": "°F"}
